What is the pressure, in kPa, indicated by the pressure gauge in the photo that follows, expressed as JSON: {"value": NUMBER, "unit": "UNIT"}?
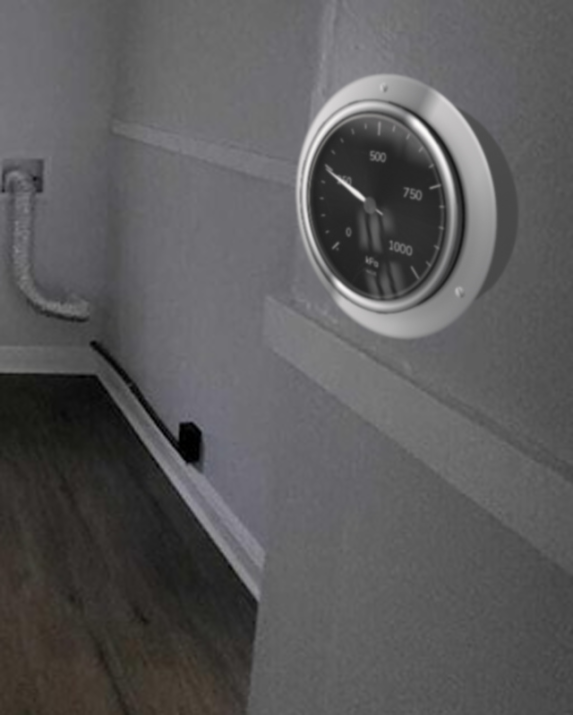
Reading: {"value": 250, "unit": "kPa"}
